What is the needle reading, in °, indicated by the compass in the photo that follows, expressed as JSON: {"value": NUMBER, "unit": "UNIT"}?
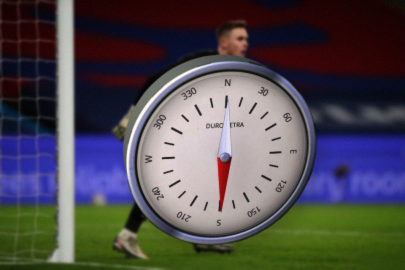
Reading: {"value": 180, "unit": "°"}
